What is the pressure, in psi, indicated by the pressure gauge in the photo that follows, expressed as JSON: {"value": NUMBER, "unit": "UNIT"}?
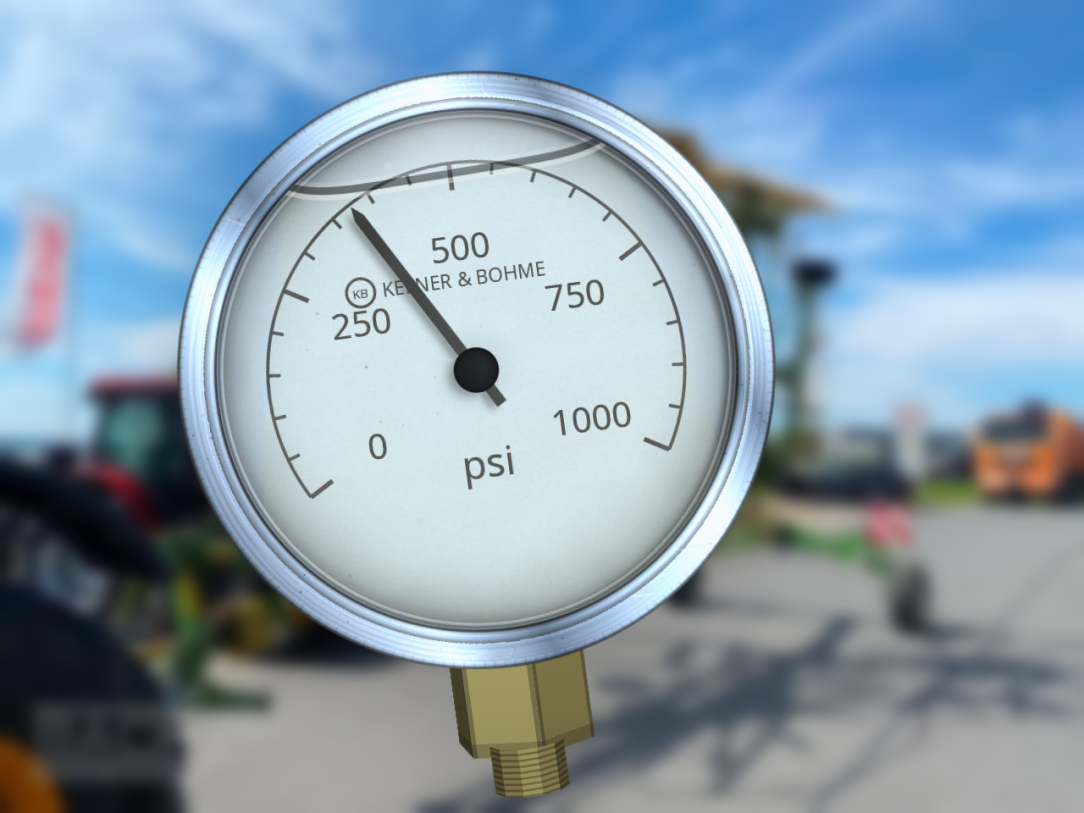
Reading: {"value": 375, "unit": "psi"}
